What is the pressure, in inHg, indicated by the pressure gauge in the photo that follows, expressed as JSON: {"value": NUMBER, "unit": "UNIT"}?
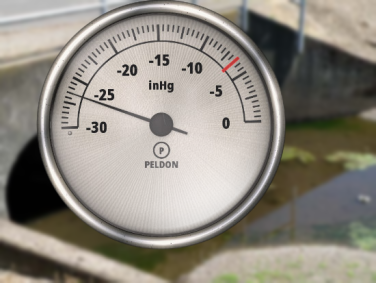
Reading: {"value": -26.5, "unit": "inHg"}
